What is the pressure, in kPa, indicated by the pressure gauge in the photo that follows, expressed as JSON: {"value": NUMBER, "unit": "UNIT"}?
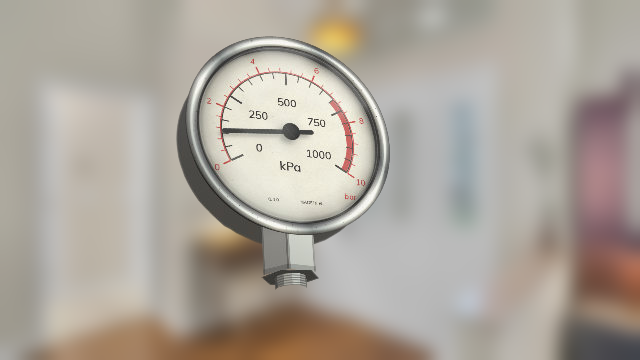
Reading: {"value": 100, "unit": "kPa"}
